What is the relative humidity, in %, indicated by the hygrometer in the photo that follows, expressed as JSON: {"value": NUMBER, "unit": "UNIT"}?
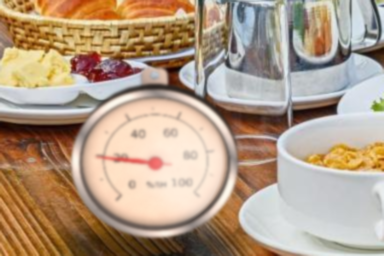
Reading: {"value": 20, "unit": "%"}
